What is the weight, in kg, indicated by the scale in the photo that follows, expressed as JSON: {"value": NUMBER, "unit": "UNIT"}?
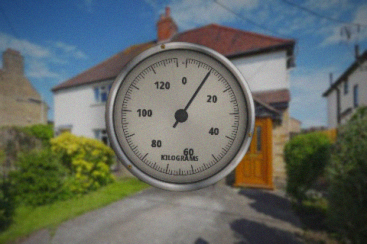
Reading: {"value": 10, "unit": "kg"}
